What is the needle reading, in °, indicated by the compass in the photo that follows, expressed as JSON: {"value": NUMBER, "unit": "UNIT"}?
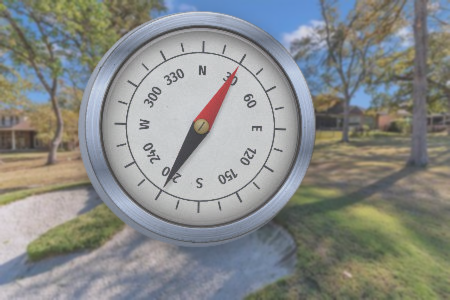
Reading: {"value": 30, "unit": "°"}
